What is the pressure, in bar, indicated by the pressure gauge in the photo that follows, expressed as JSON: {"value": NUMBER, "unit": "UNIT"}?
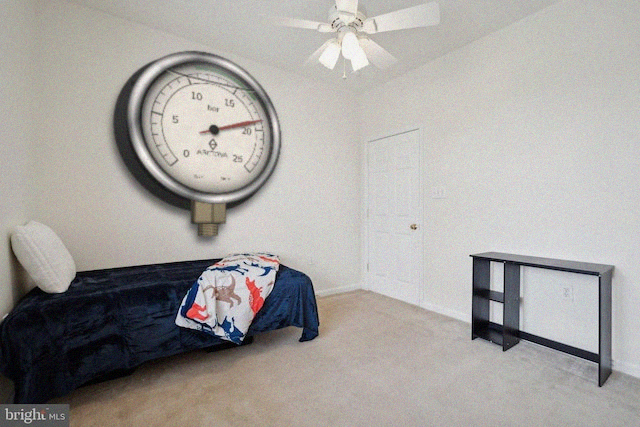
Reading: {"value": 19, "unit": "bar"}
